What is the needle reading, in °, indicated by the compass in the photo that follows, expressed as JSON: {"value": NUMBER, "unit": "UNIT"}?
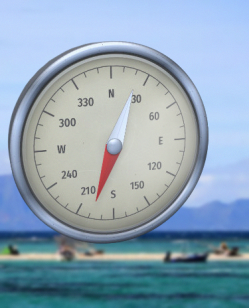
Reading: {"value": 200, "unit": "°"}
